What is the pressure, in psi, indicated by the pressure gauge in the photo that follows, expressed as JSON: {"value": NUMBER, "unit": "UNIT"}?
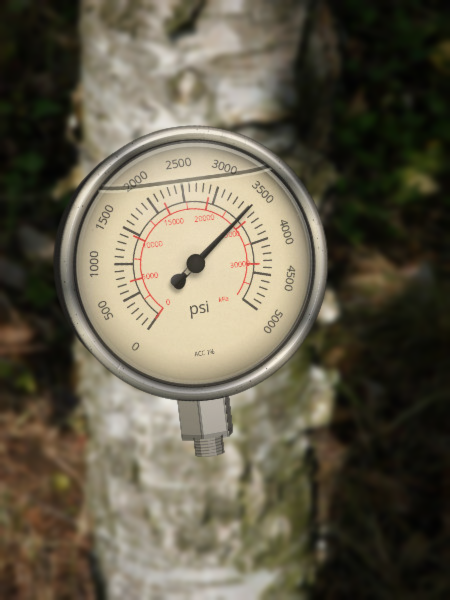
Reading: {"value": 3500, "unit": "psi"}
